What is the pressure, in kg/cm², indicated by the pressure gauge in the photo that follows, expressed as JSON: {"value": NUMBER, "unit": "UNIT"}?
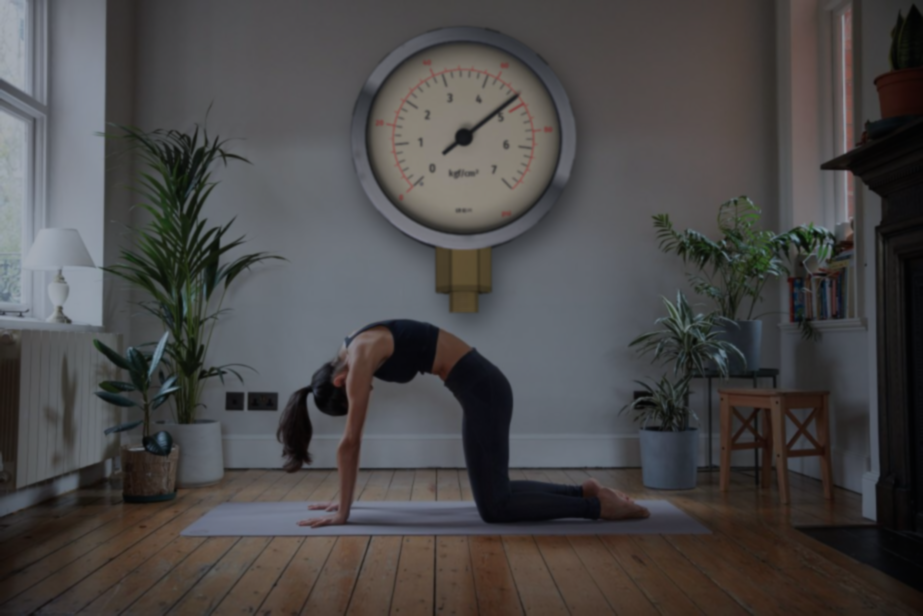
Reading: {"value": 4.8, "unit": "kg/cm²"}
